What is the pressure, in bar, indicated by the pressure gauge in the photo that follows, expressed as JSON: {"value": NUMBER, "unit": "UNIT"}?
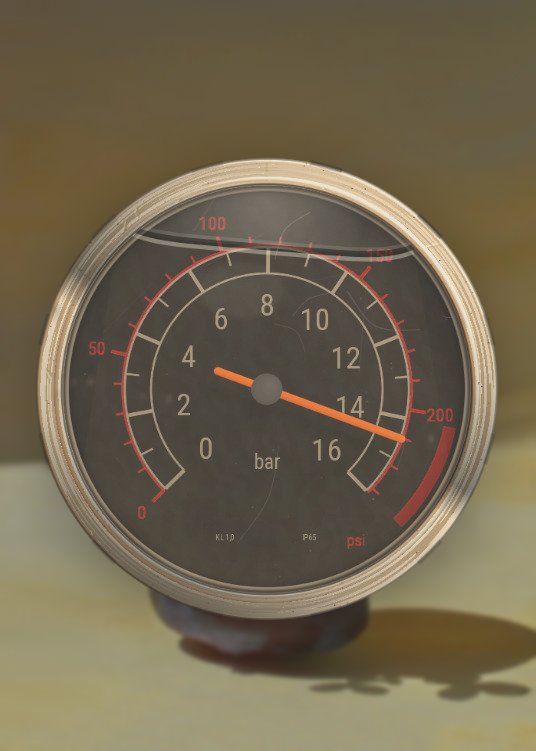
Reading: {"value": 14.5, "unit": "bar"}
